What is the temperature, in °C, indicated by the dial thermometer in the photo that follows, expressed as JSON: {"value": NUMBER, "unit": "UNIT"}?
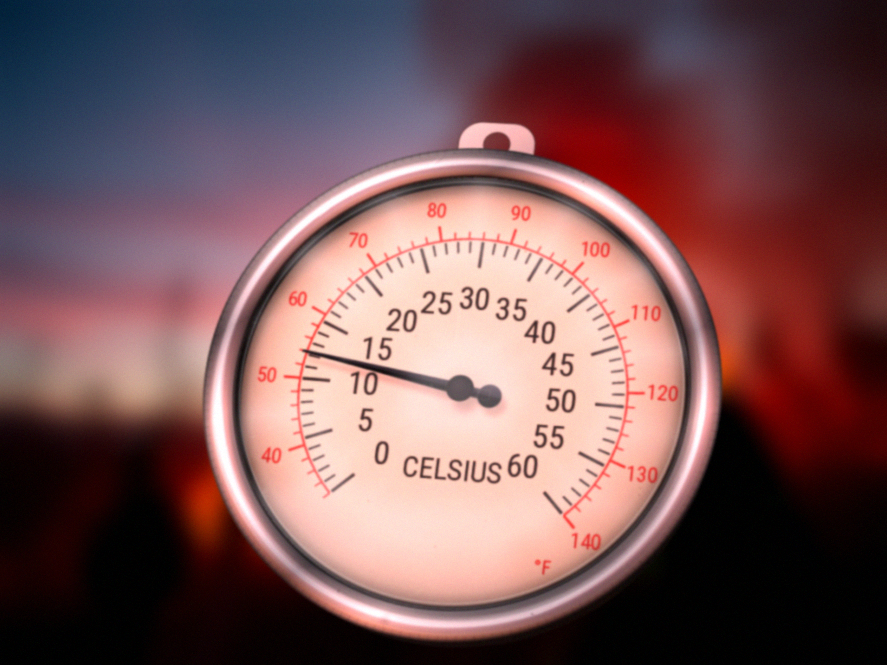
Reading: {"value": 12, "unit": "°C"}
